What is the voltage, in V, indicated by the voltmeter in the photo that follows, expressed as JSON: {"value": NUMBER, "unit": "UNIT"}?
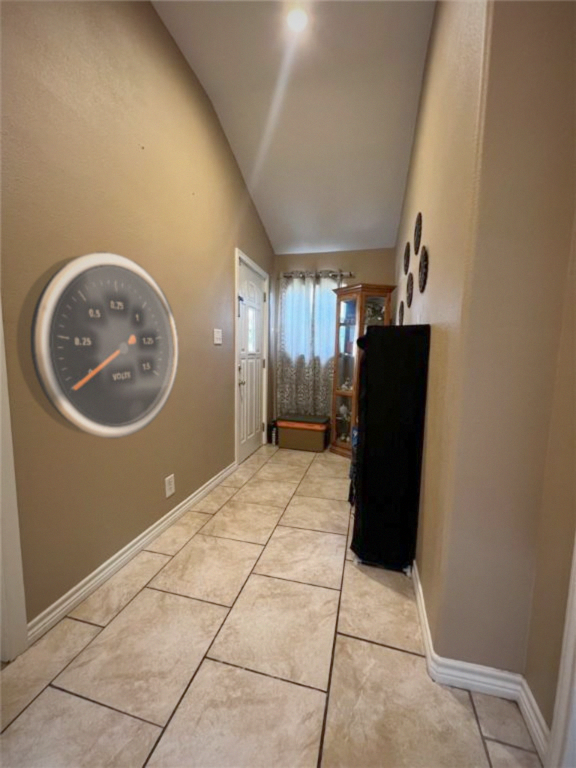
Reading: {"value": 0, "unit": "V"}
